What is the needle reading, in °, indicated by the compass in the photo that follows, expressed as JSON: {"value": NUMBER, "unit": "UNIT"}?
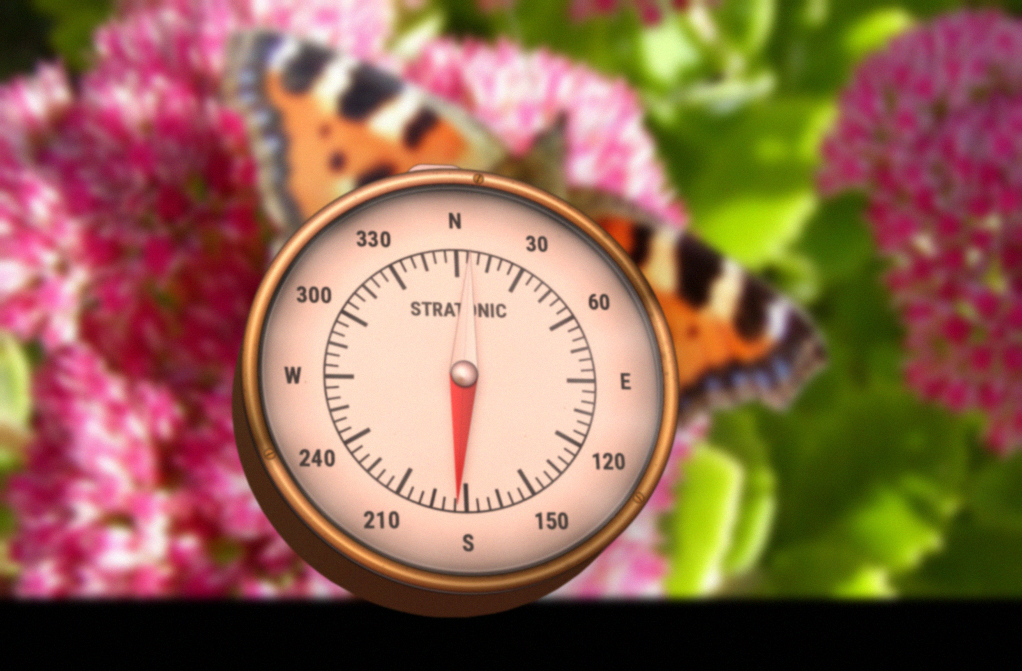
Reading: {"value": 185, "unit": "°"}
